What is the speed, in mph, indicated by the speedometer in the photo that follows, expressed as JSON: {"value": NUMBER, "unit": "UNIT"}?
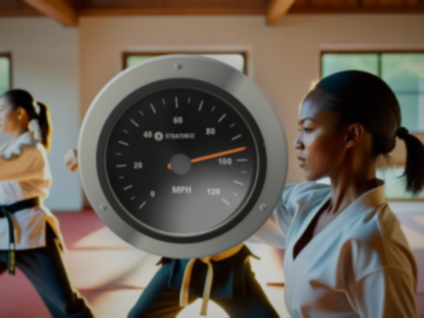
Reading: {"value": 95, "unit": "mph"}
